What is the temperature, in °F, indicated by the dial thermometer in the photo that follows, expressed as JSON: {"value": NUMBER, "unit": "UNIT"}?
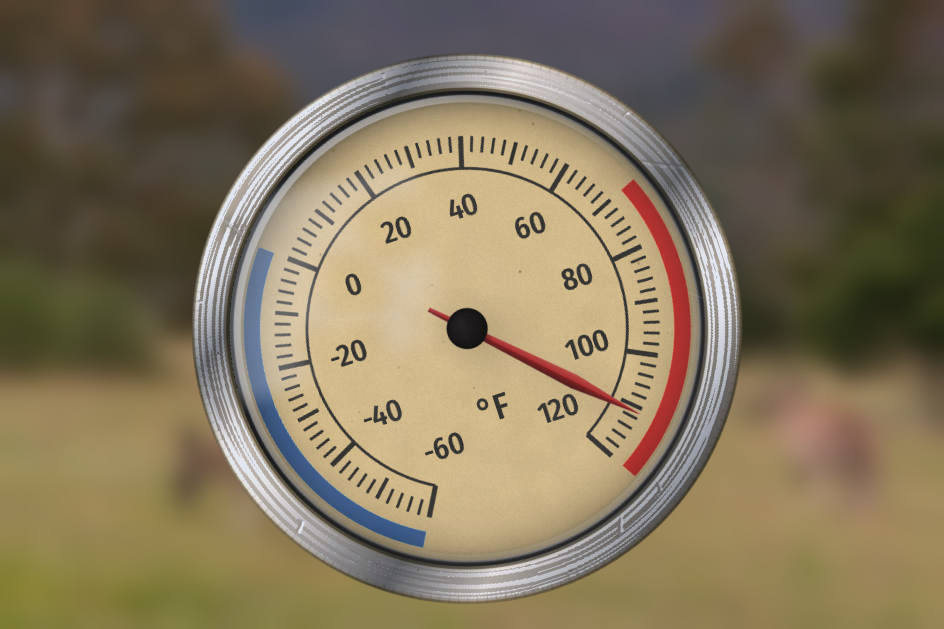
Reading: {"value": 111, "unit": "°F"}
